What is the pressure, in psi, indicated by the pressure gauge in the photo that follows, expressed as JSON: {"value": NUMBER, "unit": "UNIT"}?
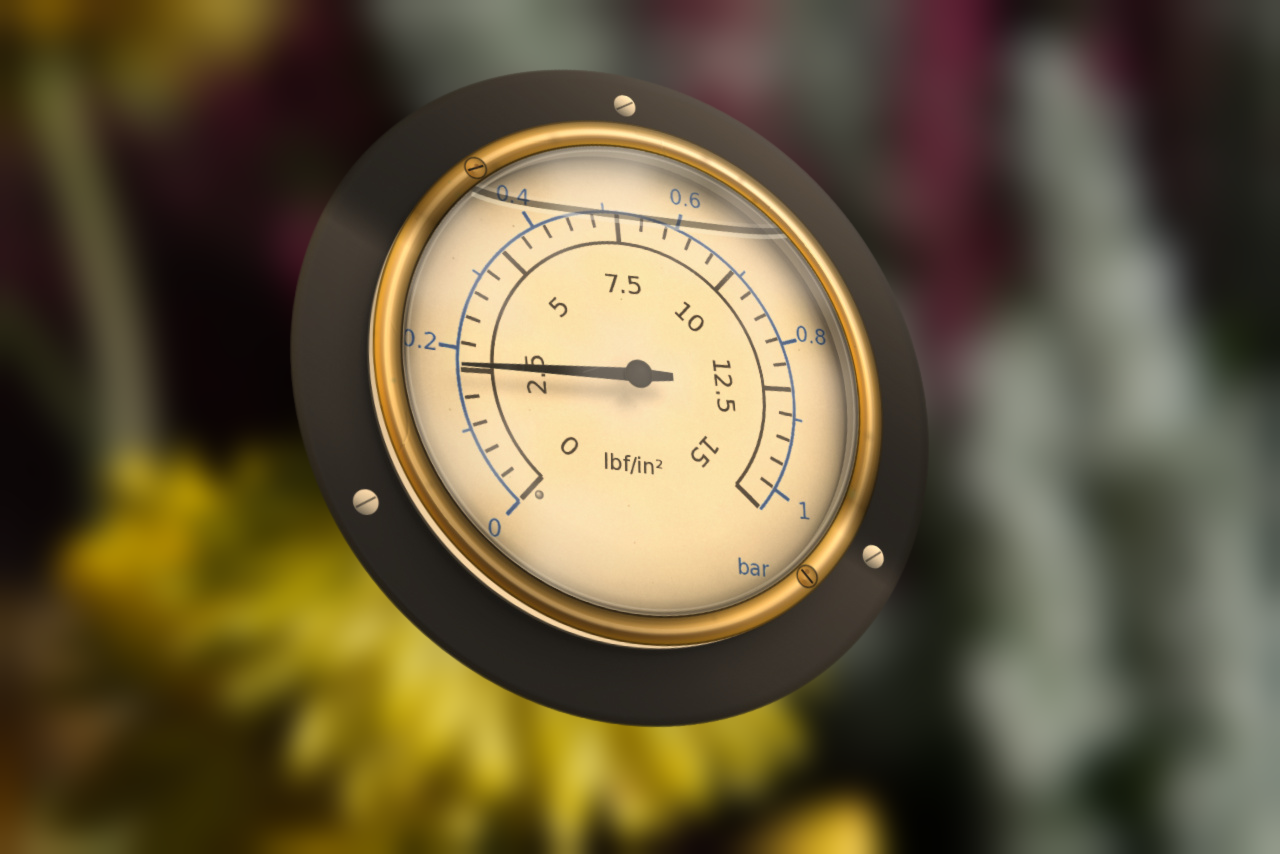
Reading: {"value": 2.5, "unit": "psi"}
